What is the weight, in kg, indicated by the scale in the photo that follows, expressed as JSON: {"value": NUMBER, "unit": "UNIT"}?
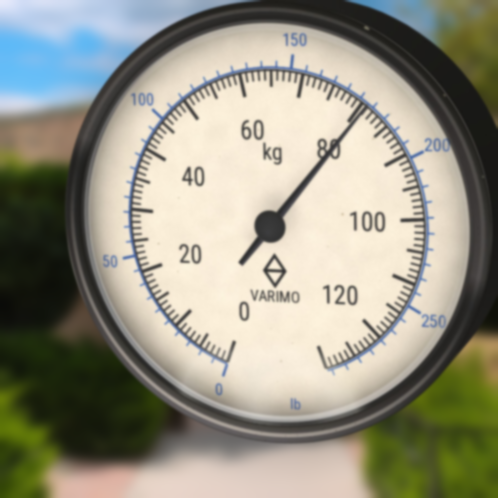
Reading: {"value": 81, "unit": "kg"}
